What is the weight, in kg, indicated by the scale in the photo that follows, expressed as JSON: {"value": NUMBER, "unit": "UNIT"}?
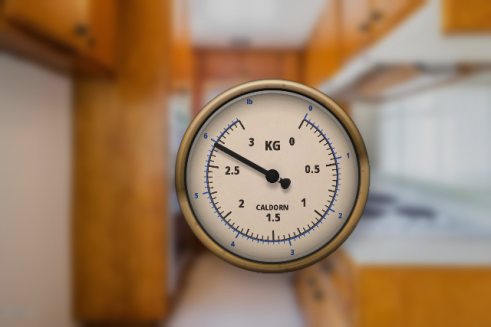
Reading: {"value": 2.7, "unit": "kg"}
